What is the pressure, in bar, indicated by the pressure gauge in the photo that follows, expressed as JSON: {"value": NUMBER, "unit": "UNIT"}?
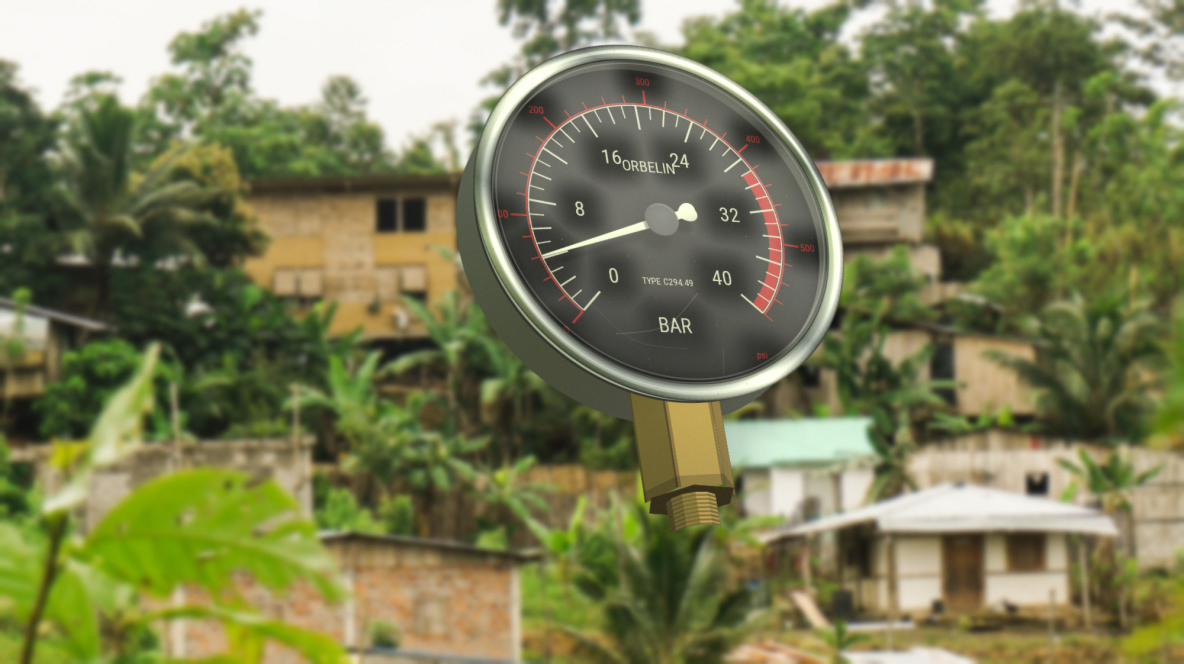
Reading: {"value": 4, "unit": "bar"}
